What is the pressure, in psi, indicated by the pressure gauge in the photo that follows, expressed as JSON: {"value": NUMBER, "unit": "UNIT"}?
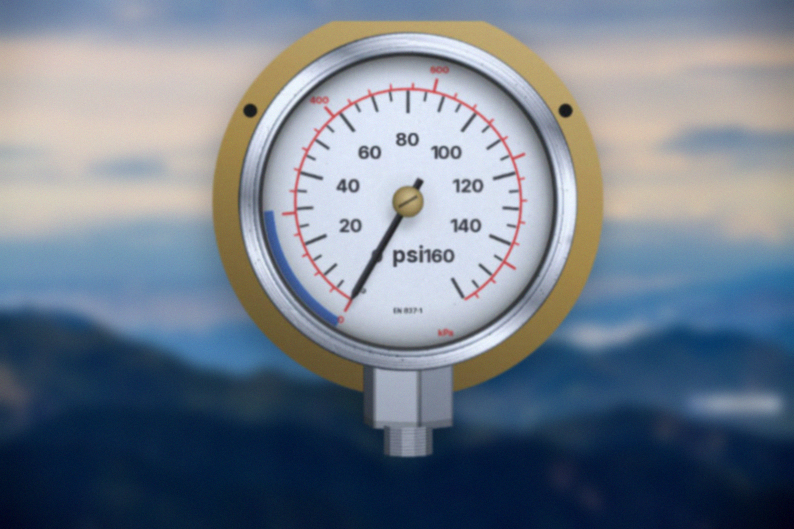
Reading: {"value": 0, "unit": "psi"}
